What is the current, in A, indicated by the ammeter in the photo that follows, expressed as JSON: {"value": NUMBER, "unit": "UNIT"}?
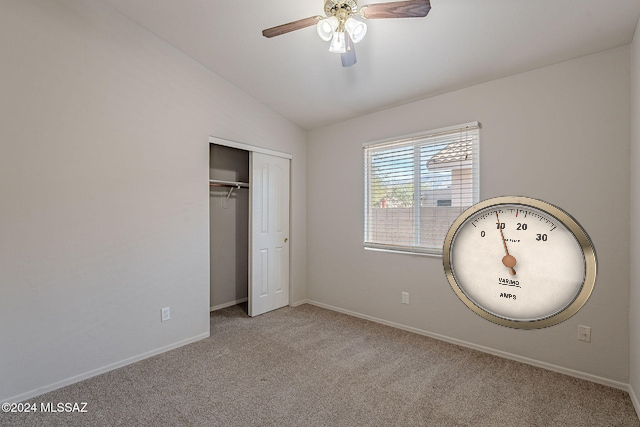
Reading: {"value": 10, "unit": "A"}
